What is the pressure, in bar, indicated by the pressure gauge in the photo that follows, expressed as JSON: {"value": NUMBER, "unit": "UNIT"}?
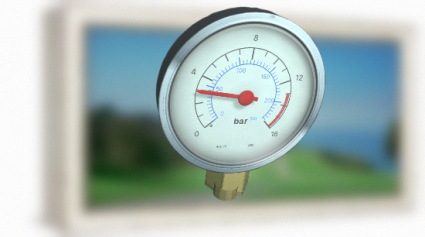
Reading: {"value": 3, "unit": "bar"}
